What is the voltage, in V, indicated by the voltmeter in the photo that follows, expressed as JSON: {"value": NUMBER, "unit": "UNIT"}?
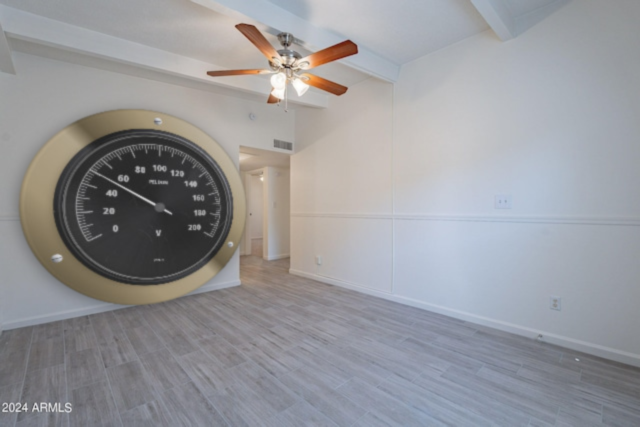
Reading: {"value": 50, "unit": "V"}
